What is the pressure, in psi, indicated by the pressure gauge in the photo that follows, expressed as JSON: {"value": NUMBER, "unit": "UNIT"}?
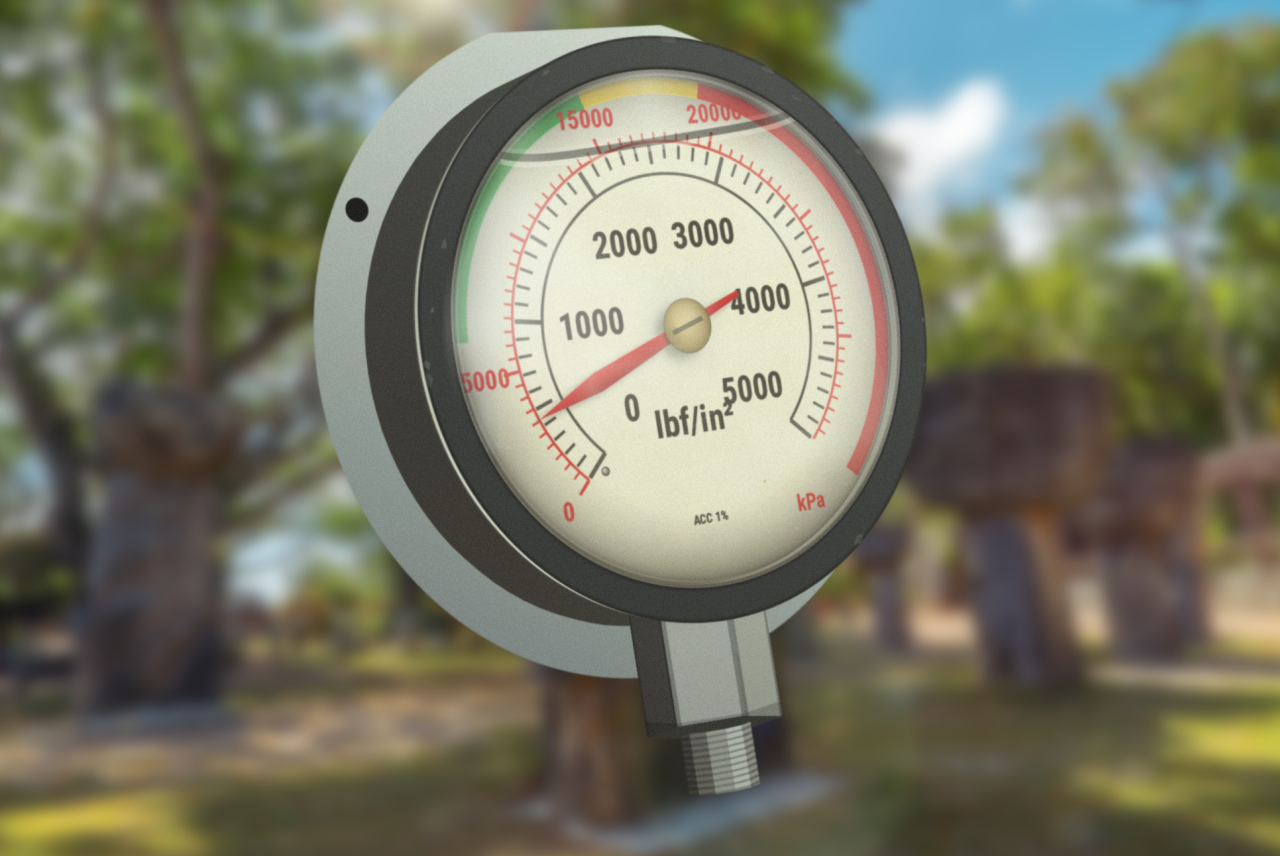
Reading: {"value": 450, "unit": "psi"}
